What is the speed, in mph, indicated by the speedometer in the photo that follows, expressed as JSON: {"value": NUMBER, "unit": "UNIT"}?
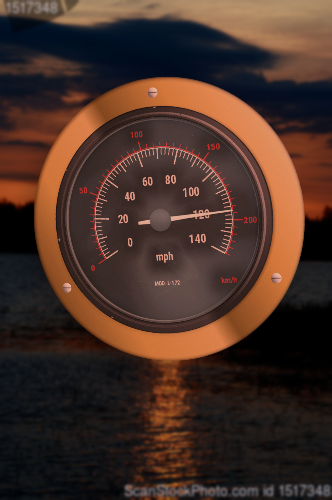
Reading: {"value": 120, "unit": "mph"}
